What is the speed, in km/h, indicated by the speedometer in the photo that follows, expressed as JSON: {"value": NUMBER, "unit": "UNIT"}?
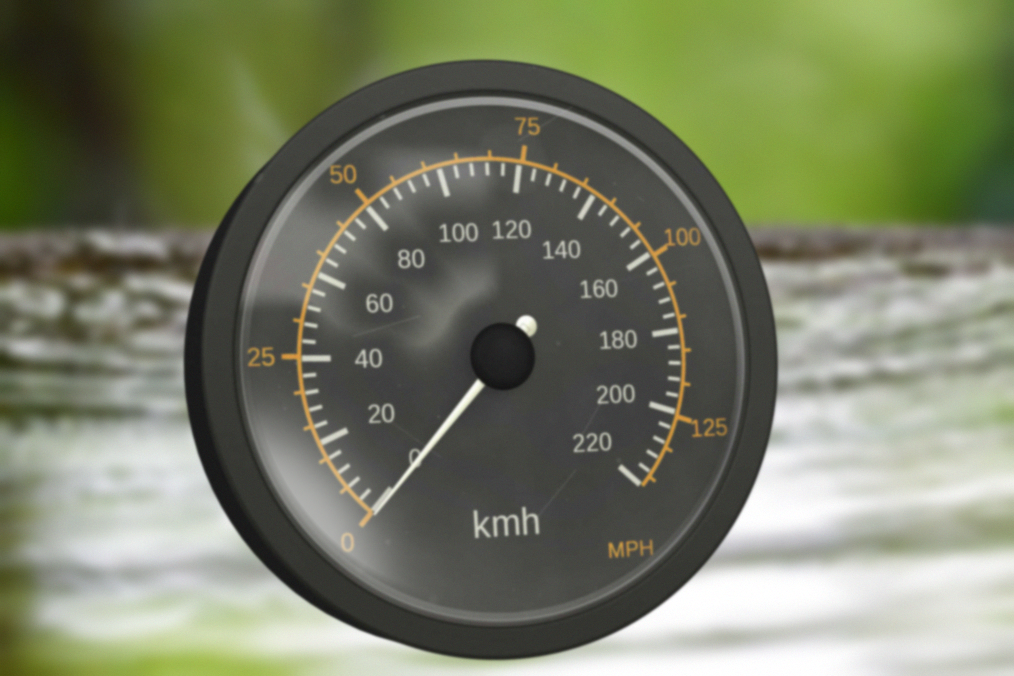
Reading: {"value": 0, "unit": "km/h"}
